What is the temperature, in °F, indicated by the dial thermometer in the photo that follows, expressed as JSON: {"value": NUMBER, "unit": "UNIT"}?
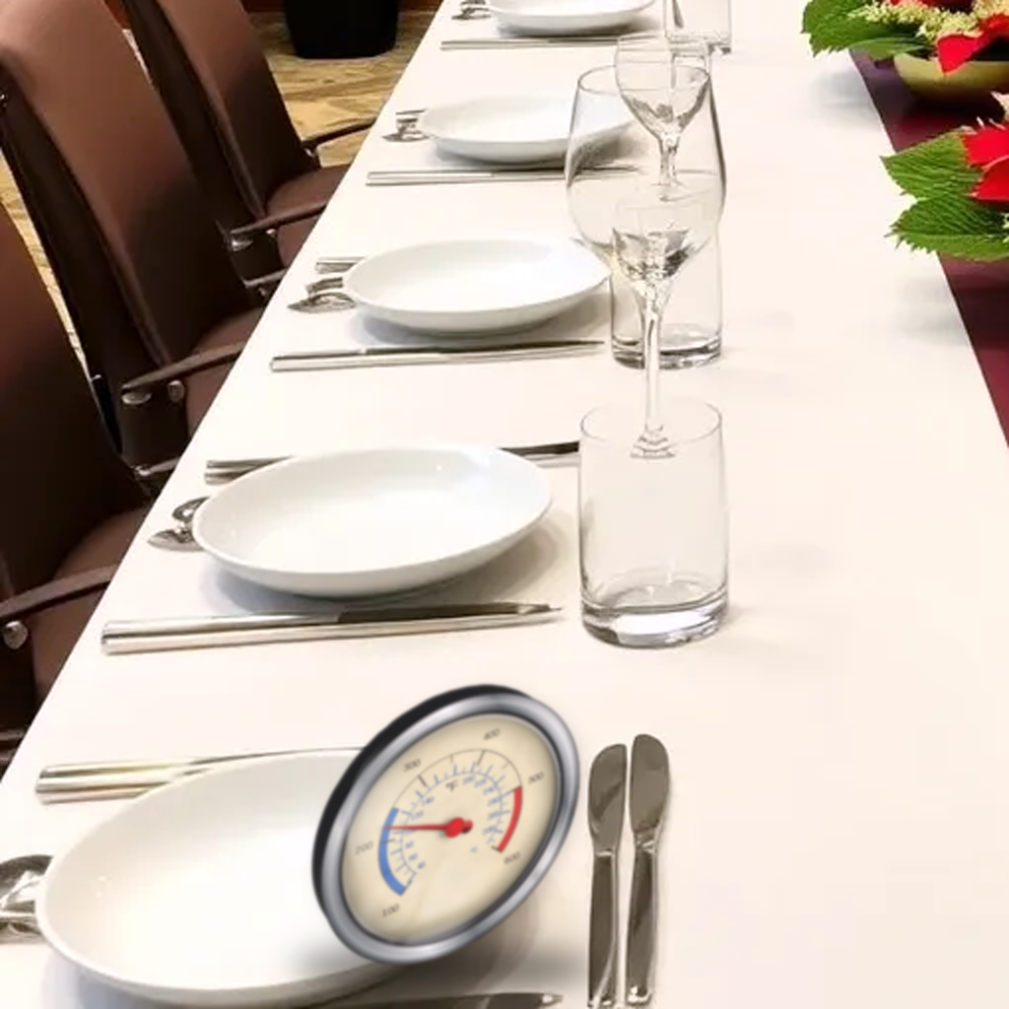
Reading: {"value": 225, "unit": "°F"}
